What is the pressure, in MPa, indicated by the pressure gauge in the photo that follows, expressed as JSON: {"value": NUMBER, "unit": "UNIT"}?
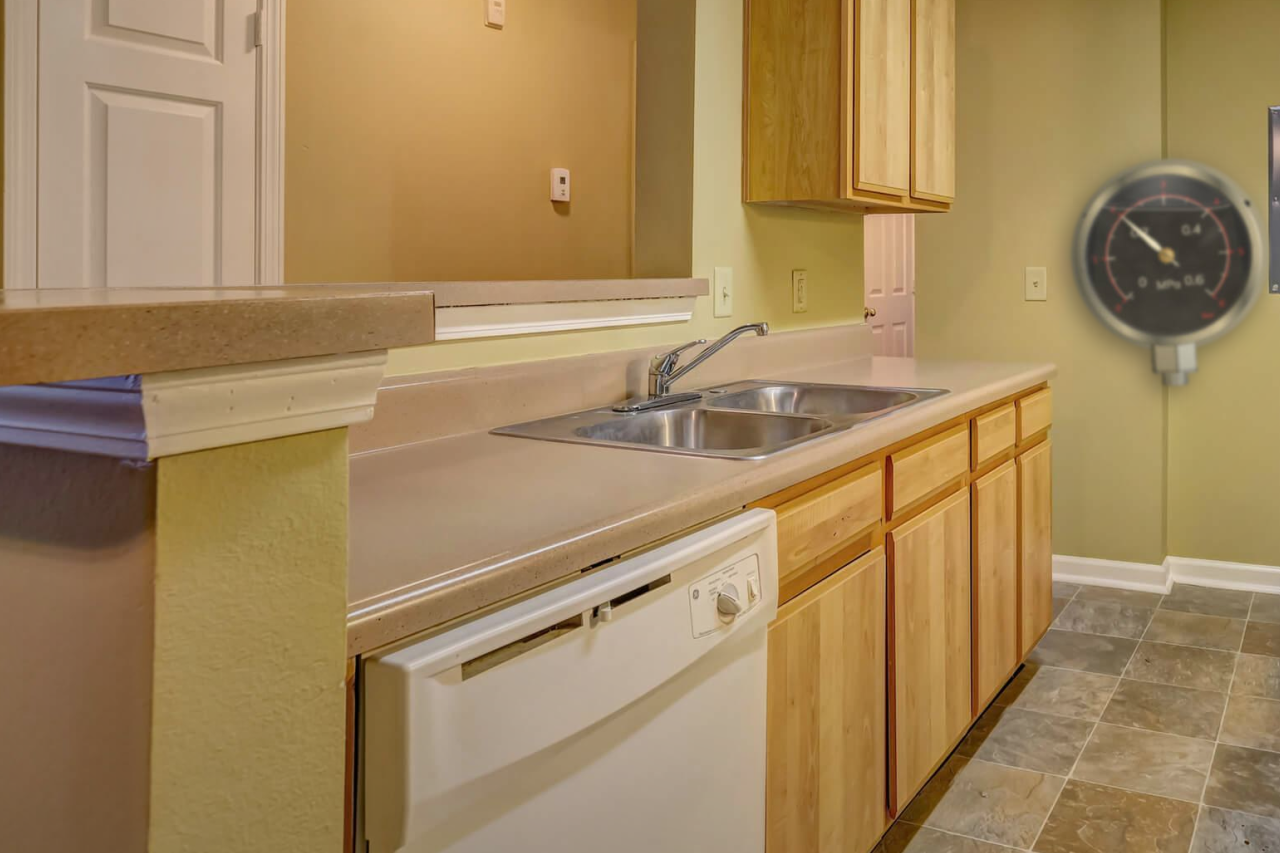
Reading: {"value": 0.2, "unit": "MPa"}
